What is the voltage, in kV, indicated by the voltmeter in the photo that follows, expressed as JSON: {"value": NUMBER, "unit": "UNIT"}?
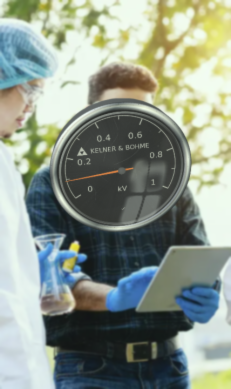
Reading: {"value": 0.1, "unit": "kV"}
